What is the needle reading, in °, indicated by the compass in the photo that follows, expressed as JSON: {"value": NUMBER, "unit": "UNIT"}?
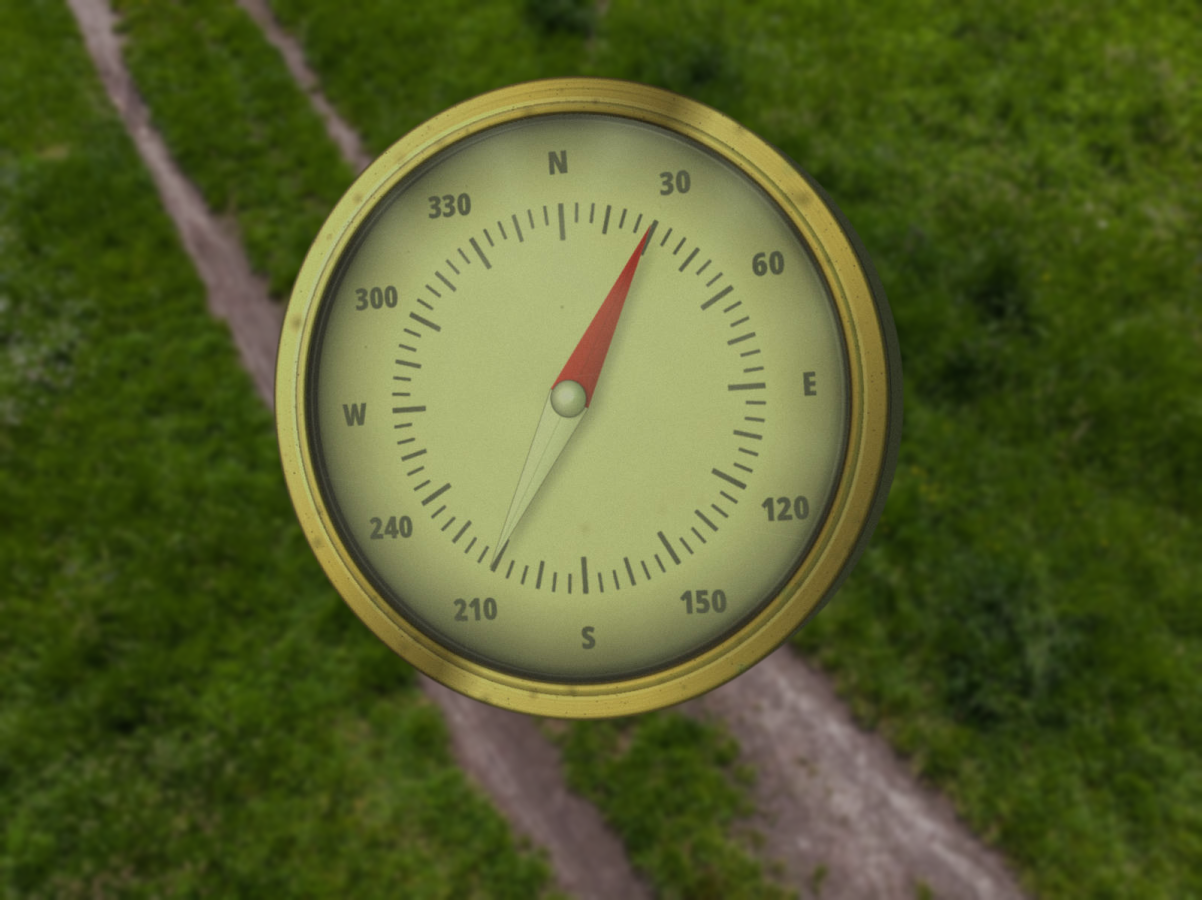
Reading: {"value": 30, "unit": "°"}
